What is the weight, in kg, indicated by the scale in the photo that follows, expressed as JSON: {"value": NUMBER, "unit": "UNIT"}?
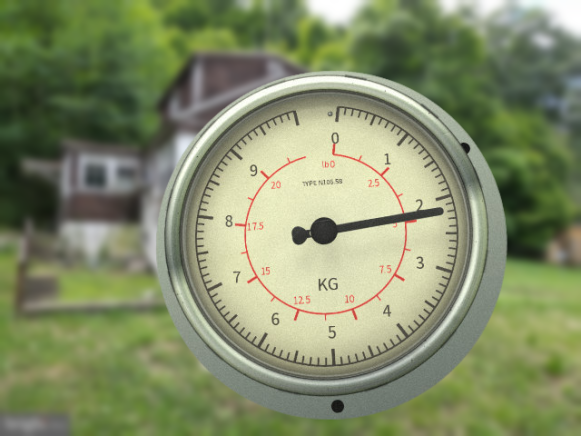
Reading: {"value": 2.2, "unit": "kg"}
